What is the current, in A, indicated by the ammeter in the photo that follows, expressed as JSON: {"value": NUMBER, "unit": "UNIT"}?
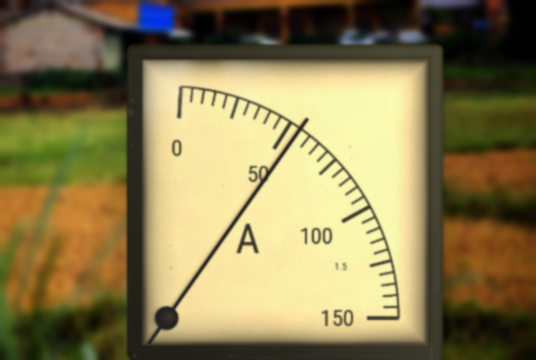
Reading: {"value": 55, "unit": "A"}
